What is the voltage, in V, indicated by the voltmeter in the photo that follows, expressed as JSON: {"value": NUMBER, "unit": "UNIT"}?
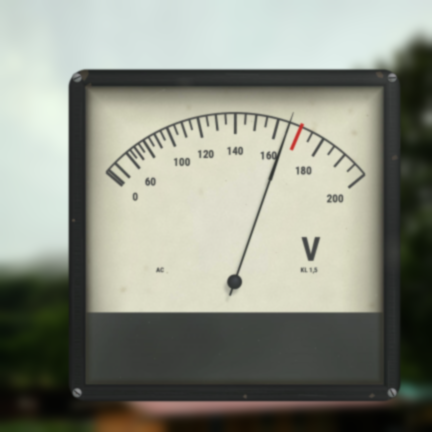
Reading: {"value": 165, "unit": "V"}
